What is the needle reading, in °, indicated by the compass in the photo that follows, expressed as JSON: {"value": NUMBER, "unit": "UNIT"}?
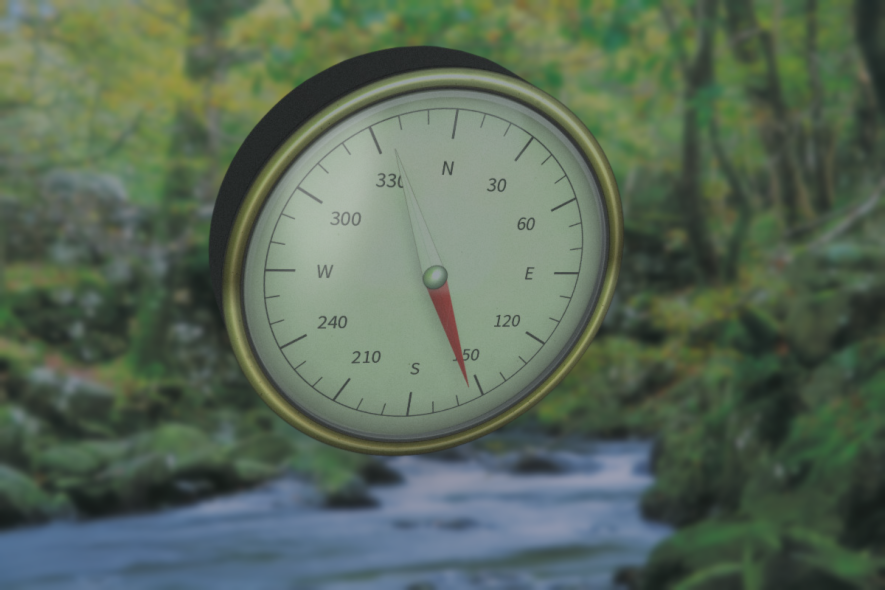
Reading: {"value": 155, "unit": "°"}
